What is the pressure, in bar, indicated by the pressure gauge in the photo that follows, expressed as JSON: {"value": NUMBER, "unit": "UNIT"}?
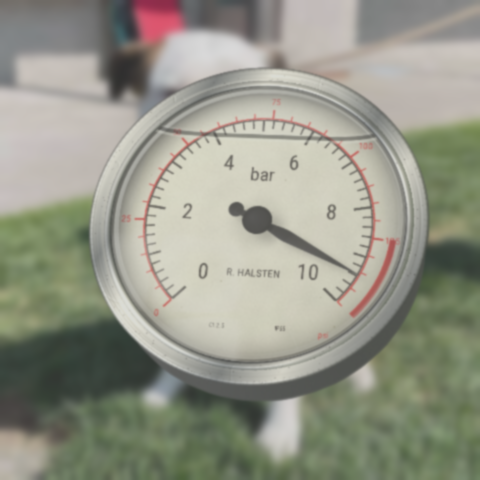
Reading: {"value": 9.4, "unit": "bar"}
